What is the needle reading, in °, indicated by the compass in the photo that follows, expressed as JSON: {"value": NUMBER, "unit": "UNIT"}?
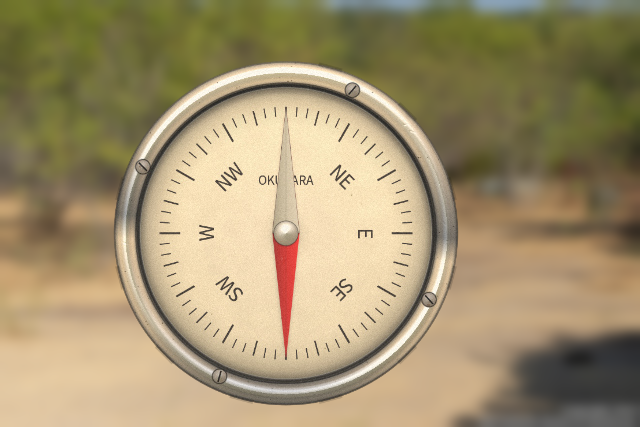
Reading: {"value": 180, "unit": "°"}
